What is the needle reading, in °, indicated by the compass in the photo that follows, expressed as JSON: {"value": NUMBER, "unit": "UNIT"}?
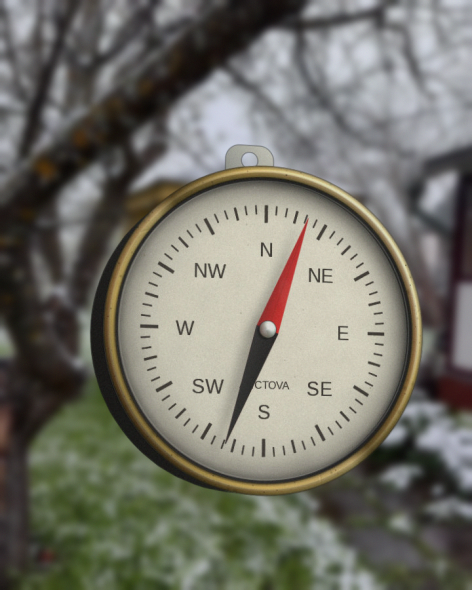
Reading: {"value": 20, "unit": "°"}
